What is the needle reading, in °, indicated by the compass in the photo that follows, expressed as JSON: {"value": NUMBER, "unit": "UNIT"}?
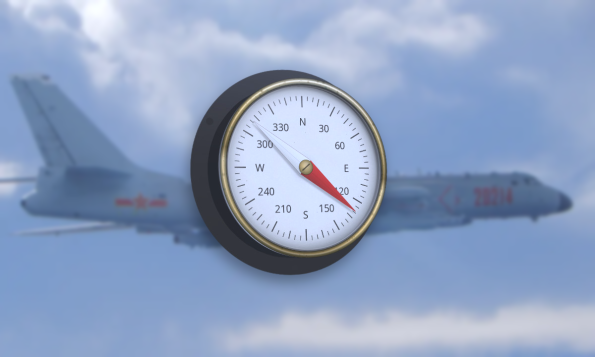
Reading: {"value": 130, "unit": "°"}
